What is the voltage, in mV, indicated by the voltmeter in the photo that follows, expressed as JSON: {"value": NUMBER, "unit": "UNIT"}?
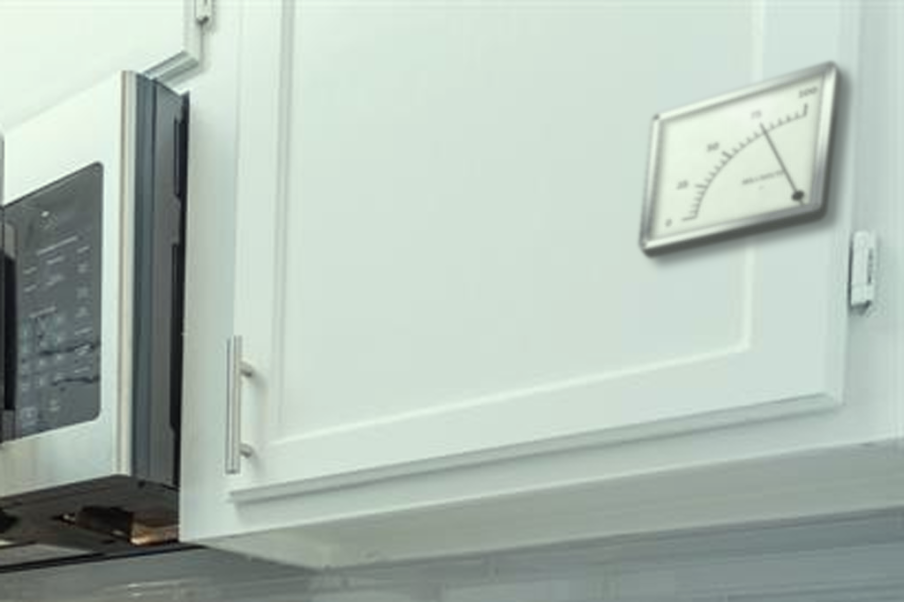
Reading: {"value": 75, "unit": "mV"}
